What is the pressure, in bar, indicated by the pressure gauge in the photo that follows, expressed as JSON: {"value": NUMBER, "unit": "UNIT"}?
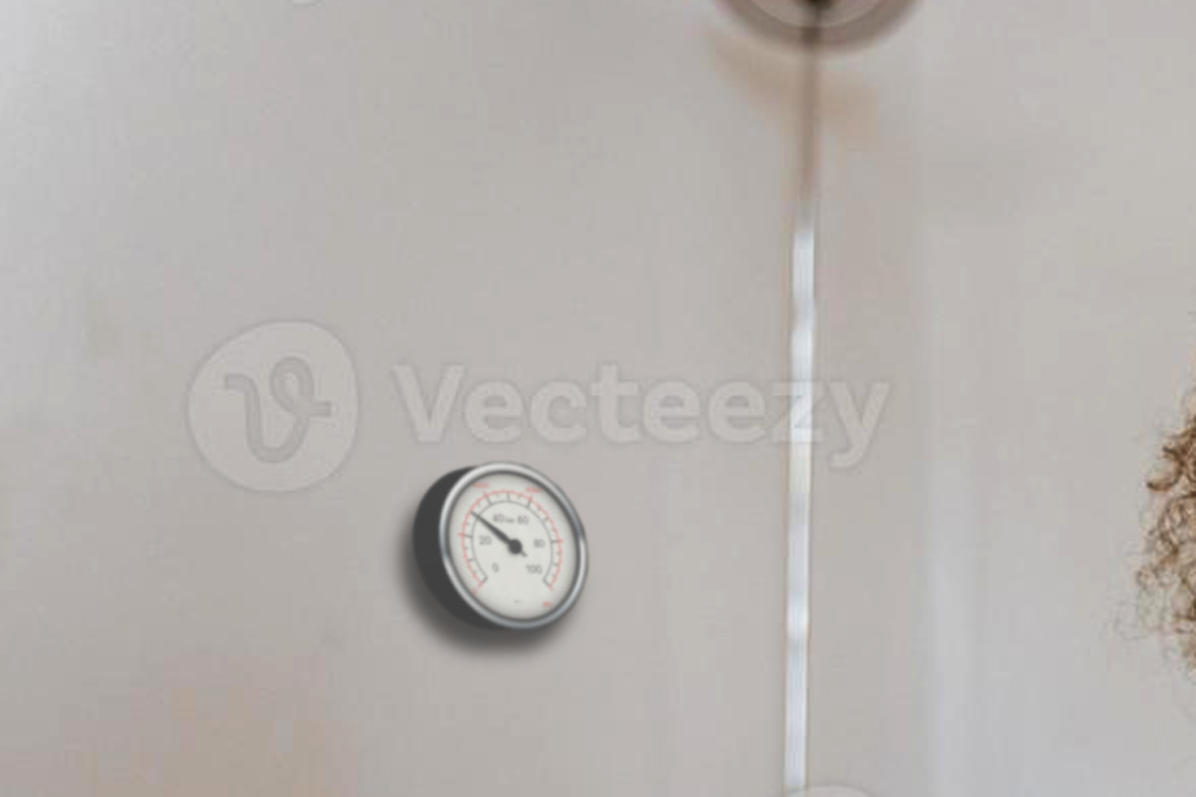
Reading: {"value": 30, "unit": "bar"}
